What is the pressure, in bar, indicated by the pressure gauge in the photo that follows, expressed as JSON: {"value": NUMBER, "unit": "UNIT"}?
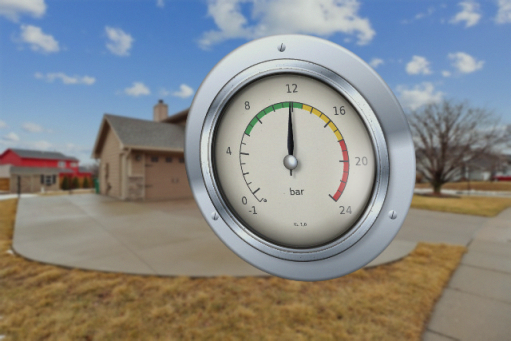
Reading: {"value": 12, "unit": "bar"}
